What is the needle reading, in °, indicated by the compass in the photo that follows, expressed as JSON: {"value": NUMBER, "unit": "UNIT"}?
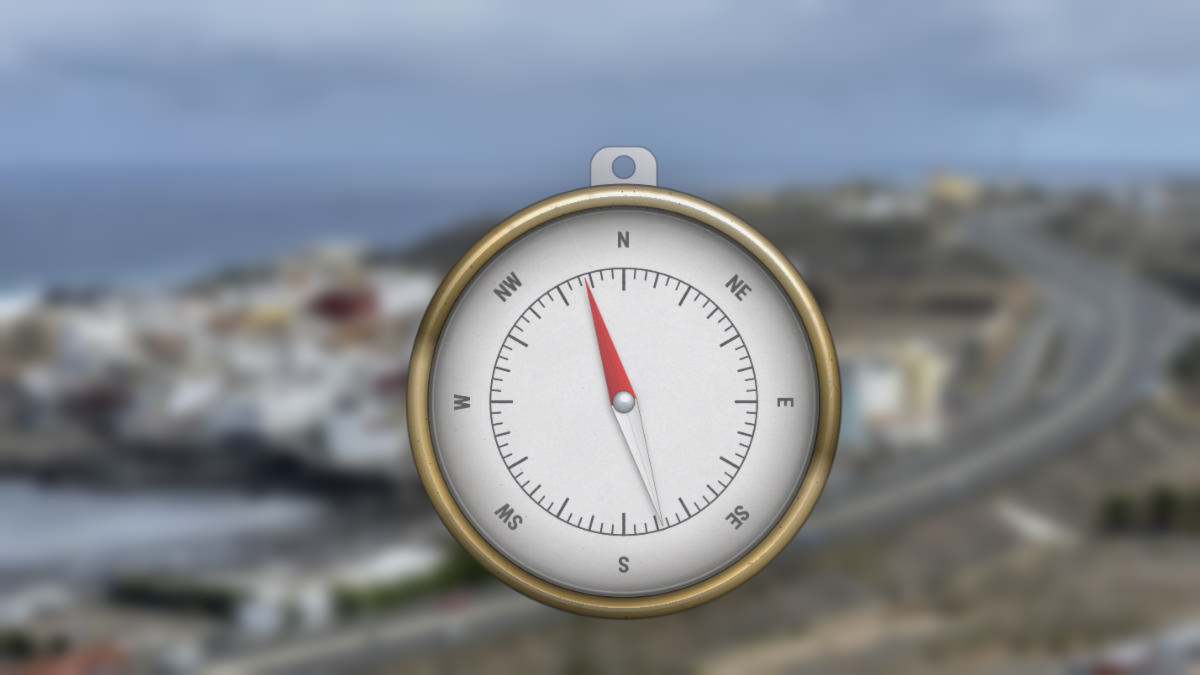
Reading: {"value": 342.5, "unit": "°"}
